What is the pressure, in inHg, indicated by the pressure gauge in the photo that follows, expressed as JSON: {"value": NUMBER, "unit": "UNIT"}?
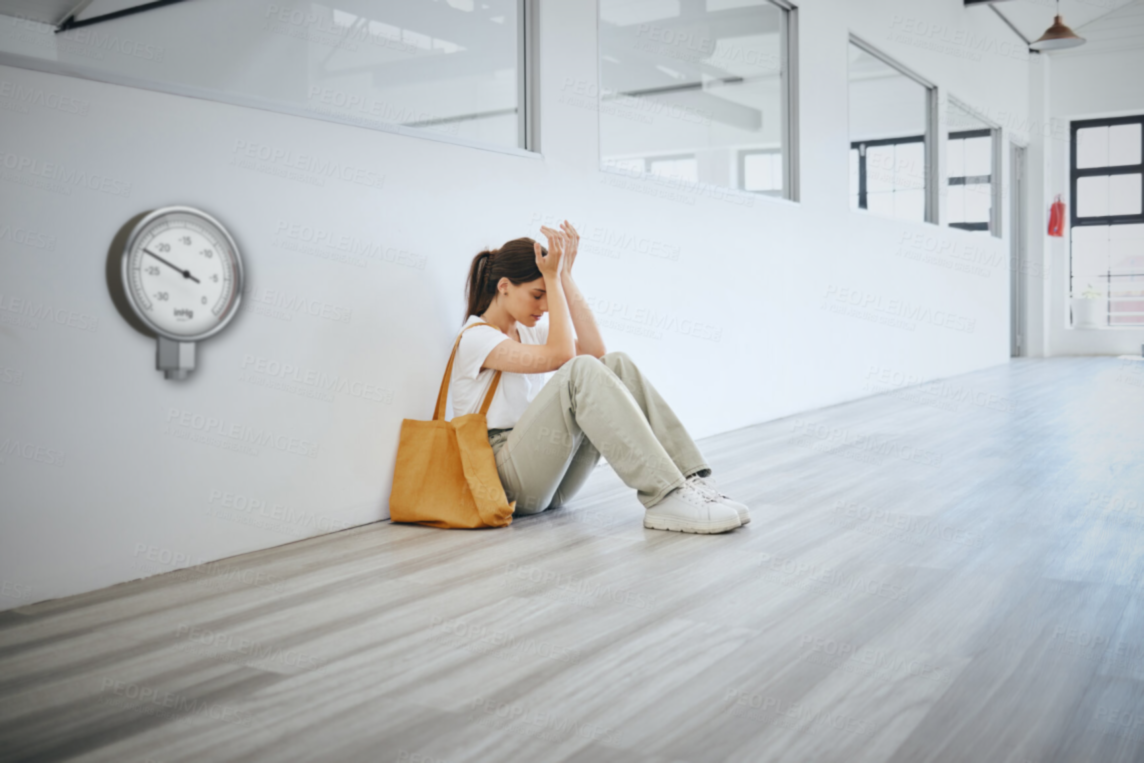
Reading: {"value": -22.5, "unit": "inHg"}
